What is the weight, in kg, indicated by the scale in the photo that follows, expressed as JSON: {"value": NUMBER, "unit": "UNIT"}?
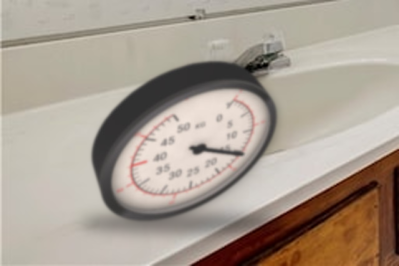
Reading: {"value": 15, "unit": "kg"}
